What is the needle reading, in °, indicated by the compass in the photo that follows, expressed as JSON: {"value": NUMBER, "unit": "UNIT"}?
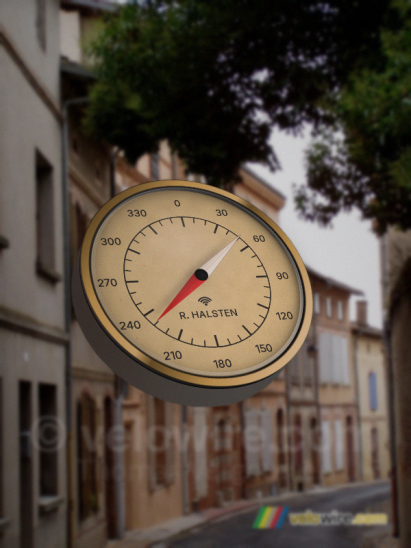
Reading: {"value": 230, "unit": "°"}
